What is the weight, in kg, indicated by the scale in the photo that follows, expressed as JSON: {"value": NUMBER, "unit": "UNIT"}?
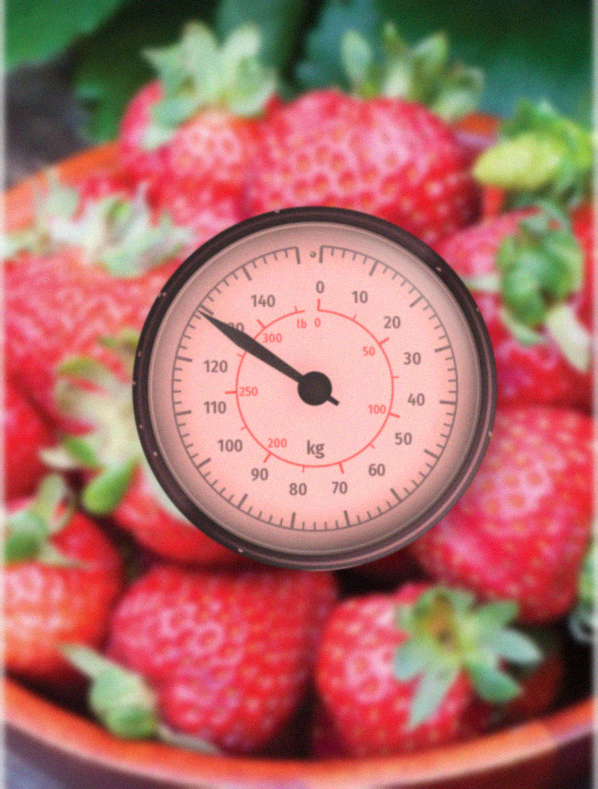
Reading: {"value": 129, "unit": "kg"}
